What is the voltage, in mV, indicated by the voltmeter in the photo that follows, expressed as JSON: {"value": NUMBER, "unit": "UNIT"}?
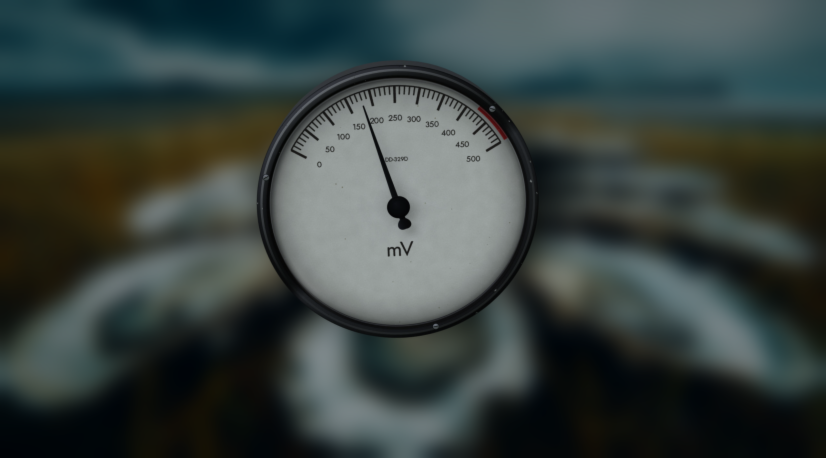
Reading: {"value": 180, "unit": "mV"}
